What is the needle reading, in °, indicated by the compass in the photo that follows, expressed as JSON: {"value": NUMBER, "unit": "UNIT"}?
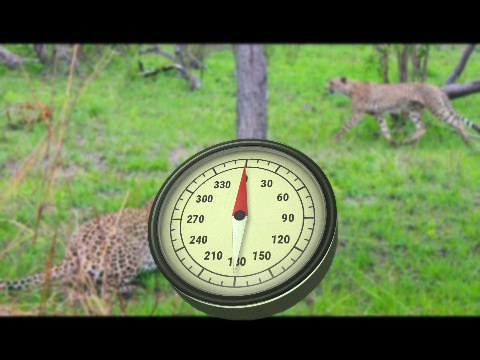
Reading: {"value": 0, "unit": "°"}
